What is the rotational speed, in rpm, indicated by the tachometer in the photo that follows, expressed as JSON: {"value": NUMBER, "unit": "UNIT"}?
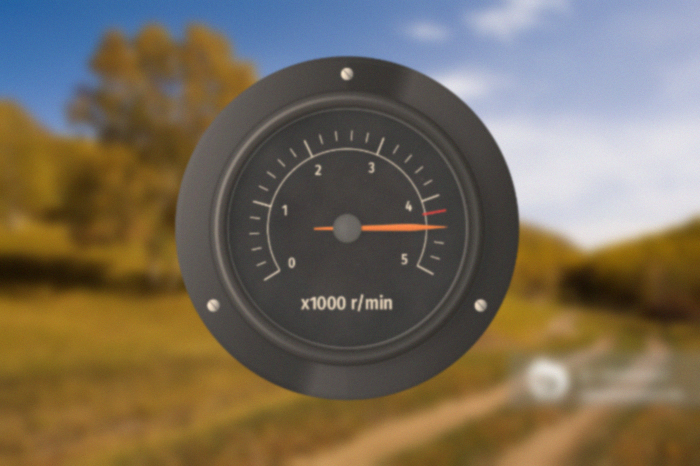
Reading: {"value": 4400, "unit": "rpm"}
